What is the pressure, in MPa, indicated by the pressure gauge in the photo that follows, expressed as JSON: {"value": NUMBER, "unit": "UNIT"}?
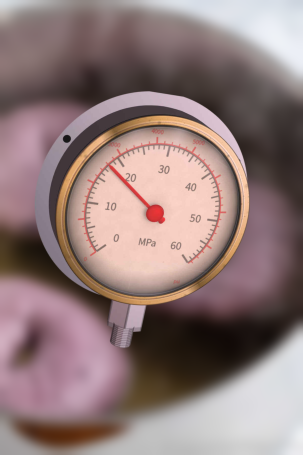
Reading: {"value": 18, "unit": "MPa"}
